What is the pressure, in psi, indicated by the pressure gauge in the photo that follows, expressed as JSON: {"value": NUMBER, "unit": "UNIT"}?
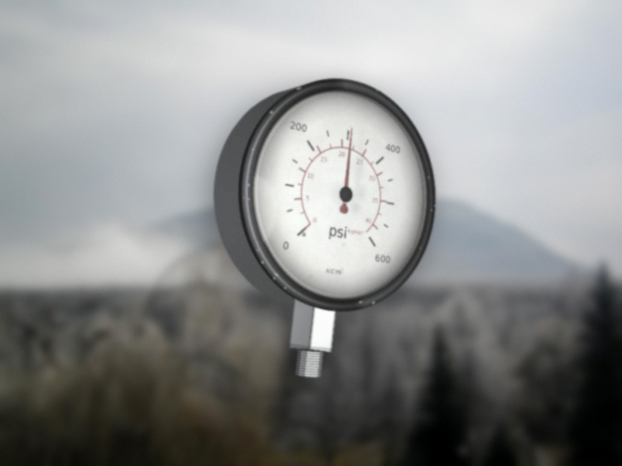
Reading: {"value": 300, "unit": "psi"}
